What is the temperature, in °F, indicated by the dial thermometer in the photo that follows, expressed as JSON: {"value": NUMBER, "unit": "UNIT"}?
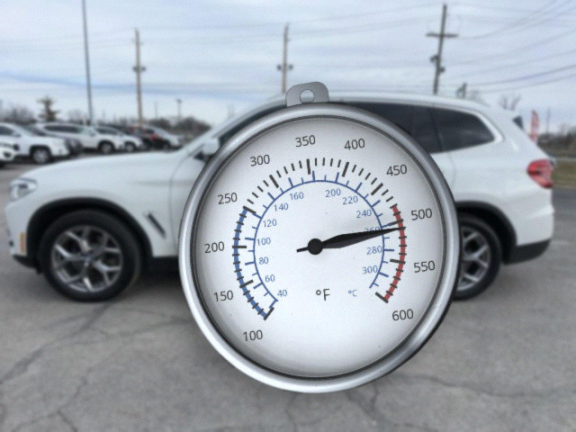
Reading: {"value": 510, "unit": "°F"}
